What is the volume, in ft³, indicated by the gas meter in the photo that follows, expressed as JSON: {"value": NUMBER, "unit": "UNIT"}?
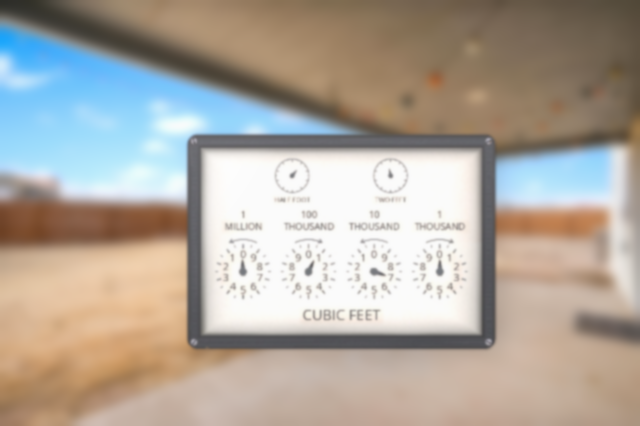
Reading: {"value": 7000, "unit": "ft³"}
